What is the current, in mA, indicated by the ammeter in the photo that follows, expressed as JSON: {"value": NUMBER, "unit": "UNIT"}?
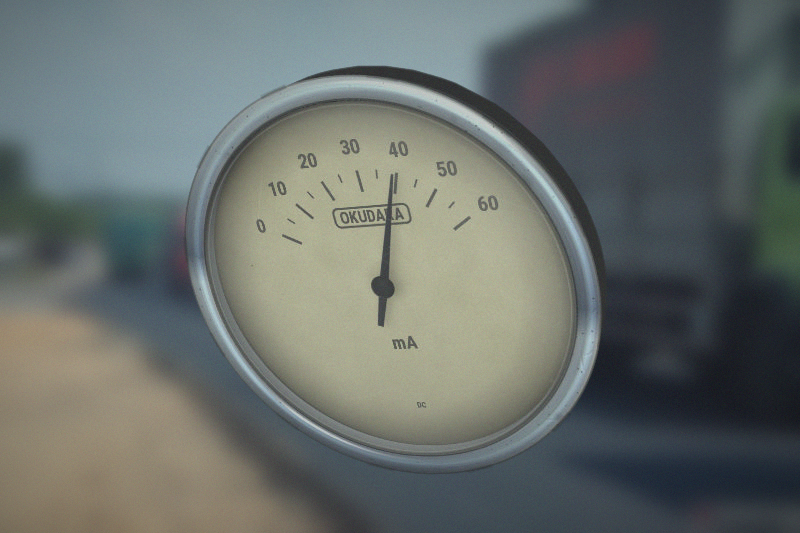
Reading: {"value": 40, "unit": "mA"}
